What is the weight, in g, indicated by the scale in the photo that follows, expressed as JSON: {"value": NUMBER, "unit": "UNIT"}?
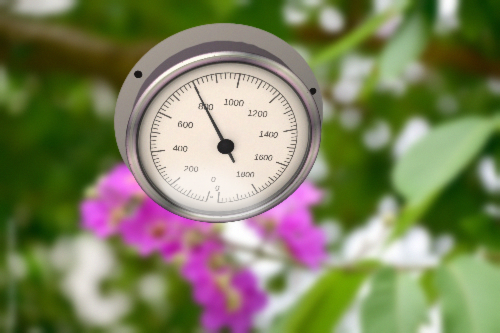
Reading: {"value": 800, "unit": "g"}
